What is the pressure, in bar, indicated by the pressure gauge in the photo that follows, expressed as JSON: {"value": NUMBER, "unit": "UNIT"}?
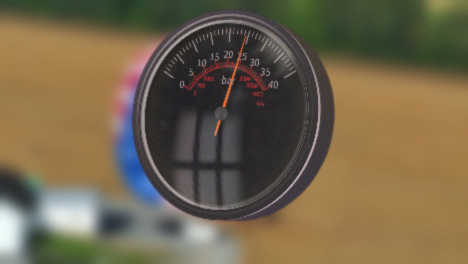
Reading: {"value": 25, "unit": "bar"}
